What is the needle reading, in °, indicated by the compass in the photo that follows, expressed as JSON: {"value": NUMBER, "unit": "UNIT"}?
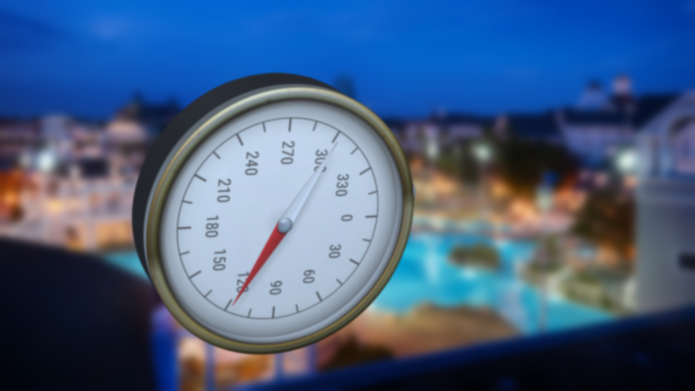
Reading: {"value": 120, "unit": "°"}
